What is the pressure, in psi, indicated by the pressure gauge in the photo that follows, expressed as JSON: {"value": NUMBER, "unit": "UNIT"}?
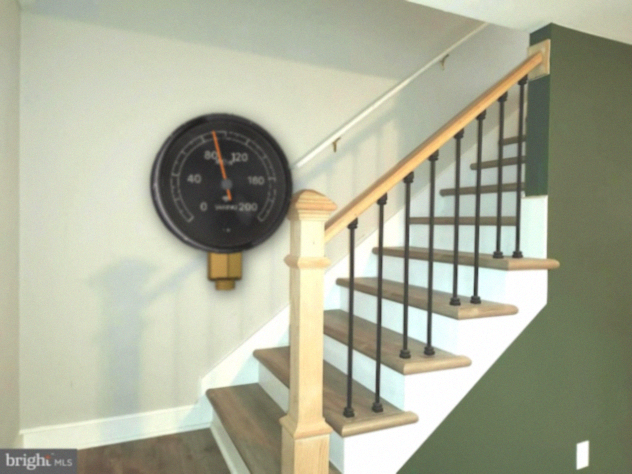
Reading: {"value": 90, "unit": "psi"}
